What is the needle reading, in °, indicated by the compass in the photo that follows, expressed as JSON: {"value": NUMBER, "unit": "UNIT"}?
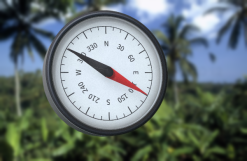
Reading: {"value": 120, "unit": "°"}
